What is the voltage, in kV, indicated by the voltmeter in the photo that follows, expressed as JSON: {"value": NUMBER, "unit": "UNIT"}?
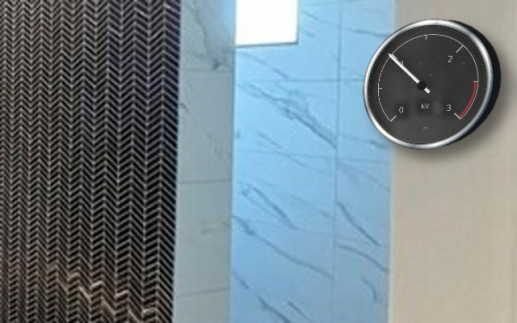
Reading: {"value": 1, "unit": "kV"}
